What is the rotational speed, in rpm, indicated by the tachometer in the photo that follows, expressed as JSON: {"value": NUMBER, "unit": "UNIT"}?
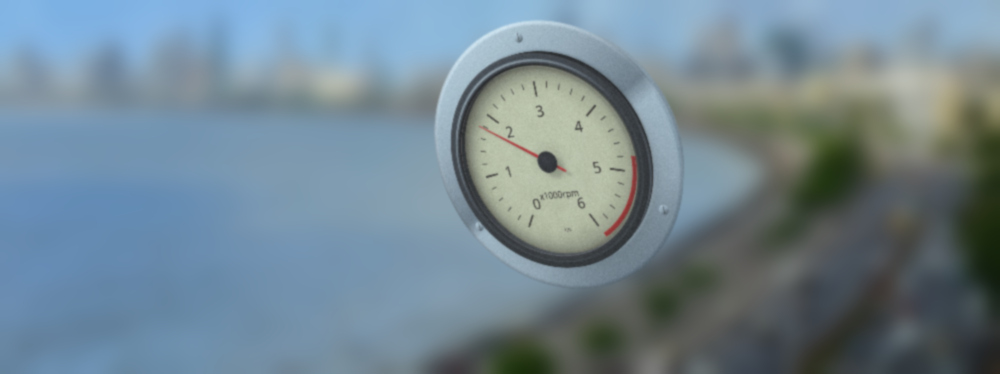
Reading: {"value": 1800, "unit": "rpm"}
